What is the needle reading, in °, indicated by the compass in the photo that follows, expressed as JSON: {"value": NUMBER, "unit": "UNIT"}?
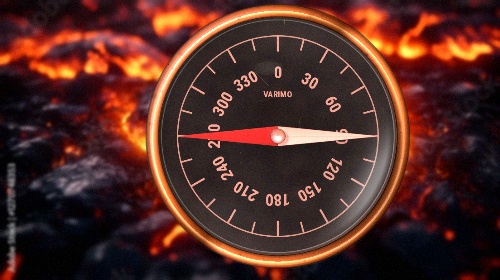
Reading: {"value": 270, "unit": "°"}
